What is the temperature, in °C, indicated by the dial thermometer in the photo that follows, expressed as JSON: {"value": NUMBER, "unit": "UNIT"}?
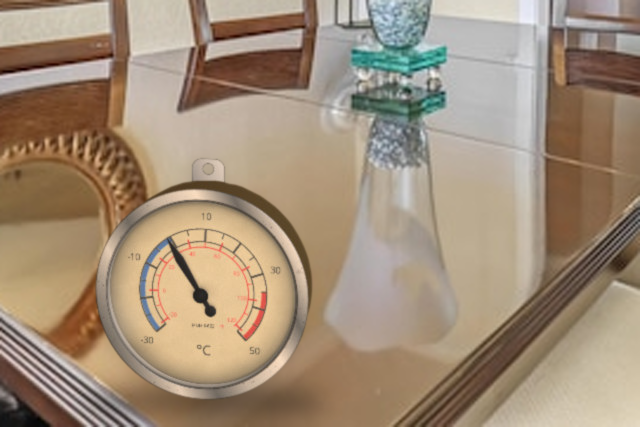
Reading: {"value": 0, "unit": "°C"}
